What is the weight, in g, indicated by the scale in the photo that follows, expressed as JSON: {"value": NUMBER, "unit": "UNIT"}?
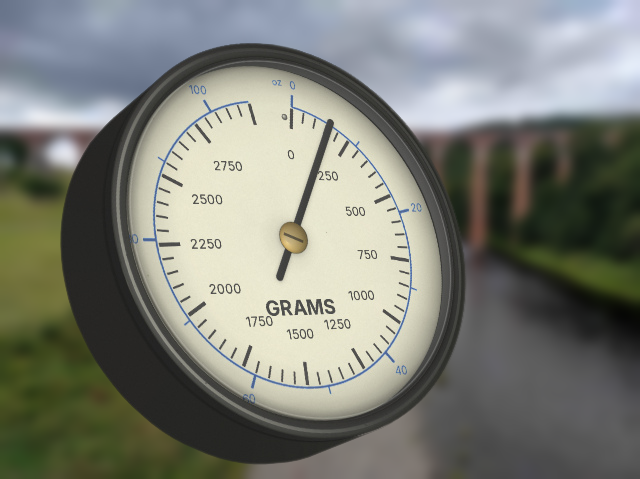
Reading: {"value": 150, "unit": "g"}
